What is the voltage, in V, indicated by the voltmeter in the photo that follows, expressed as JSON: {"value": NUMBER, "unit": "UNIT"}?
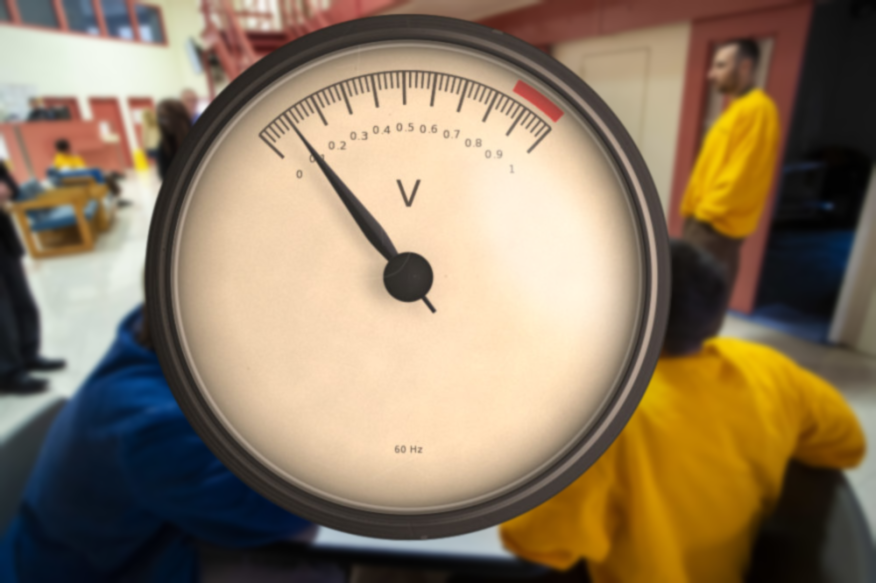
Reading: {"value": 0.1, "unit": "V"}
